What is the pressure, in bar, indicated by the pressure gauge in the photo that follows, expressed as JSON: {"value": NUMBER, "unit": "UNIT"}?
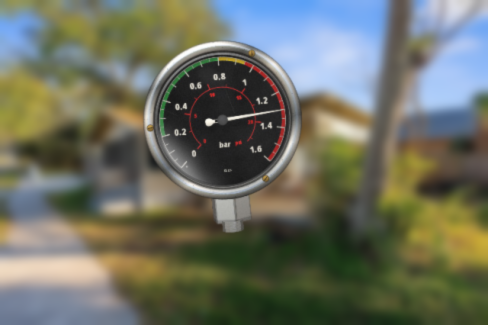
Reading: {"value": 1.3, "unit": "bar"}
